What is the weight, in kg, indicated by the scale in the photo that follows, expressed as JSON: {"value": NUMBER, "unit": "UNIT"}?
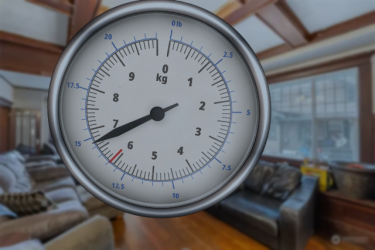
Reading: {"value": 6.7, "unit": "kg"}
